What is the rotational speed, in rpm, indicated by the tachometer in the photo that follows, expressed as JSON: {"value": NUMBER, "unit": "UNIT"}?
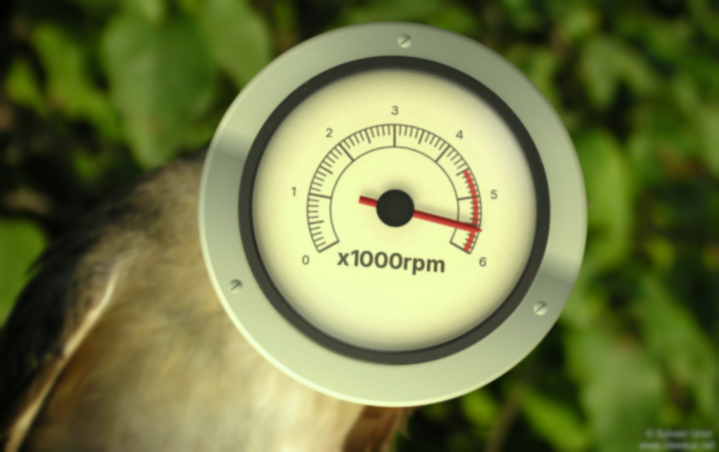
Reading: {"value": 5600, "unit": "rpm"}
